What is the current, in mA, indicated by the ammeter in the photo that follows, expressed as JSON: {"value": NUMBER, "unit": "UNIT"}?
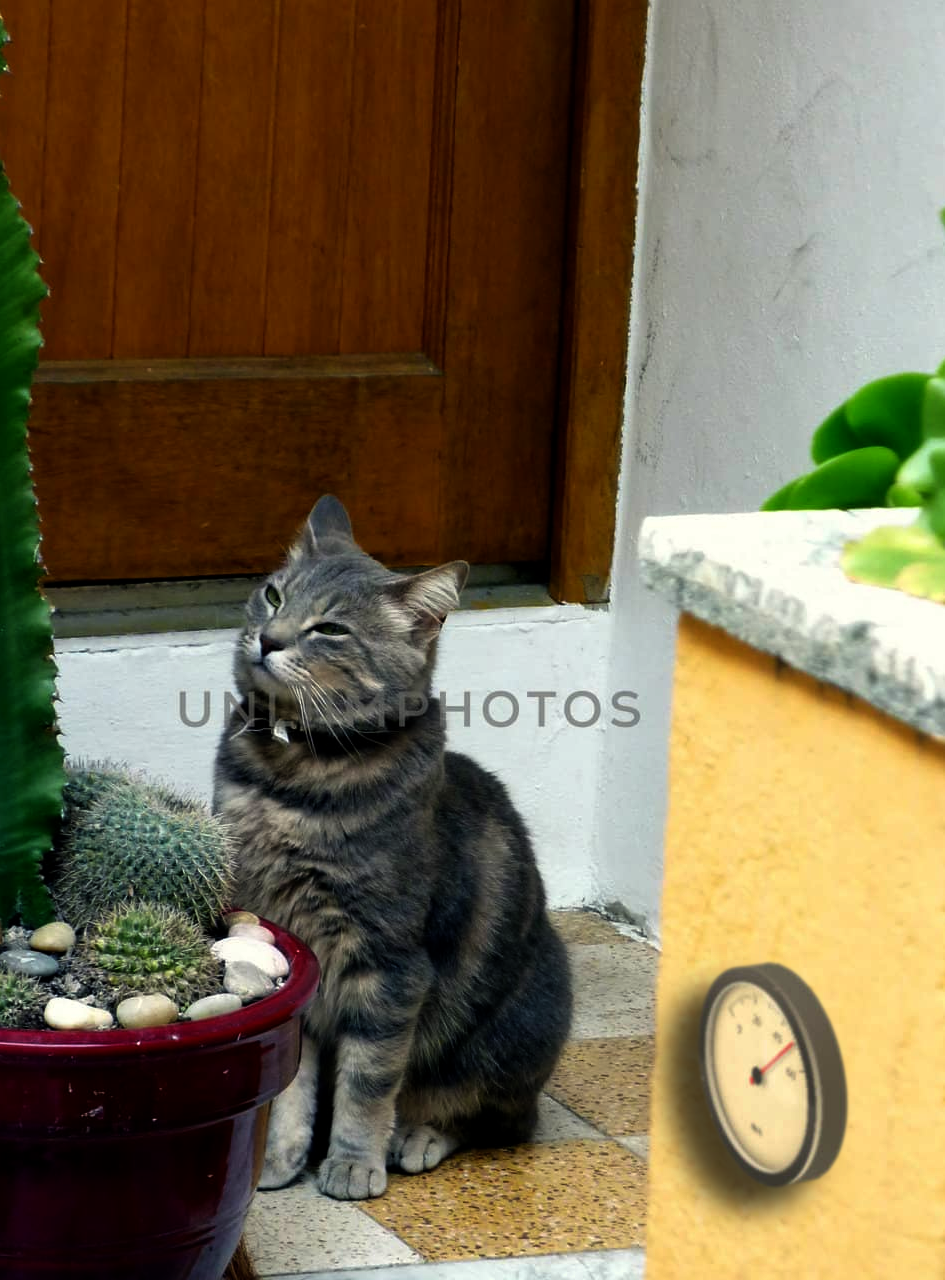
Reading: {"value": 50, "unit": "mA"}
